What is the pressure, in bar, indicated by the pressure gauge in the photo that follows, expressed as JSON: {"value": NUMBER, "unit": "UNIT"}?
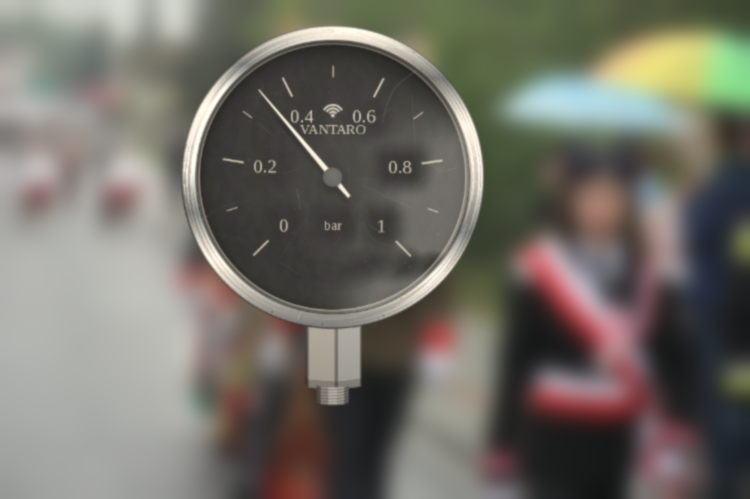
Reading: {"value": 0.35, "unit": "bar"}
